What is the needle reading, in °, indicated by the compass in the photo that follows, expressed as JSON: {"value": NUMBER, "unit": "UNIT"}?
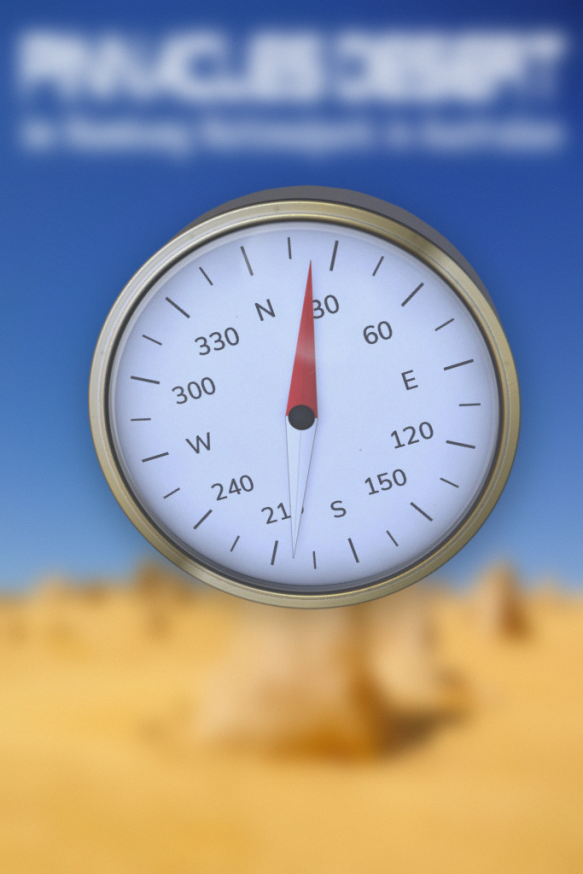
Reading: {"value": 22.5, "unit": "°"}
